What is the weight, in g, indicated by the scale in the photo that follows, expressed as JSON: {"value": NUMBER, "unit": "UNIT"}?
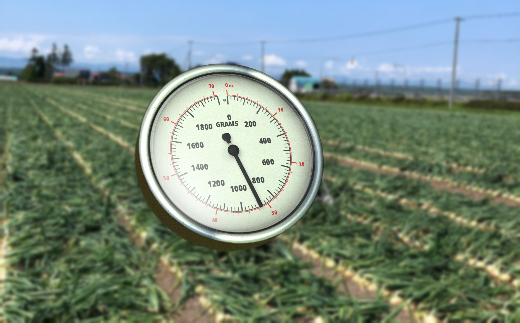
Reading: {"value": 900, "unit": "g"}
